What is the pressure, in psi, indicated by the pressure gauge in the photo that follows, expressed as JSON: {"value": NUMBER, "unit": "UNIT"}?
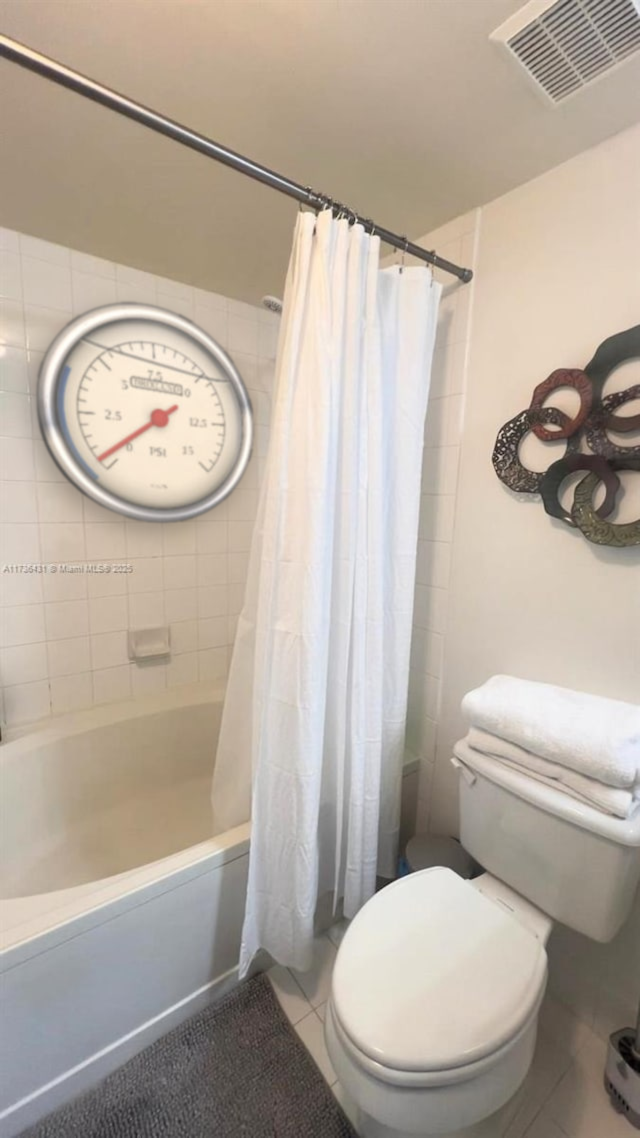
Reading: {"value": 0.5, "unit": "psi"}
